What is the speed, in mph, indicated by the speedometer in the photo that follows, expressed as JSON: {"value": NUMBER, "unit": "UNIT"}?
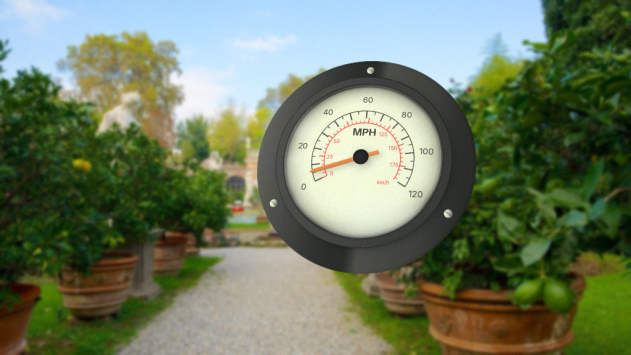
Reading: {"value": 5, "unit": "mph"}
